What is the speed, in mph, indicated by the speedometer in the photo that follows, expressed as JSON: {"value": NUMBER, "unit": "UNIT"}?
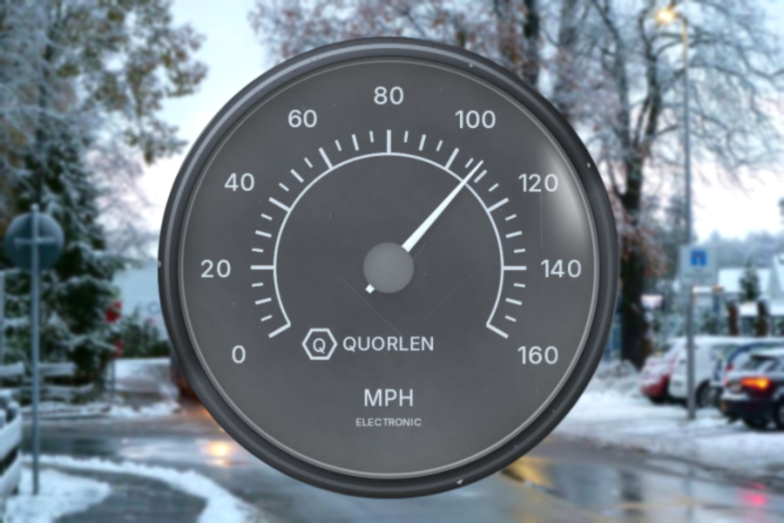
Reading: {"value": 107.5, "unit": "mph"}
